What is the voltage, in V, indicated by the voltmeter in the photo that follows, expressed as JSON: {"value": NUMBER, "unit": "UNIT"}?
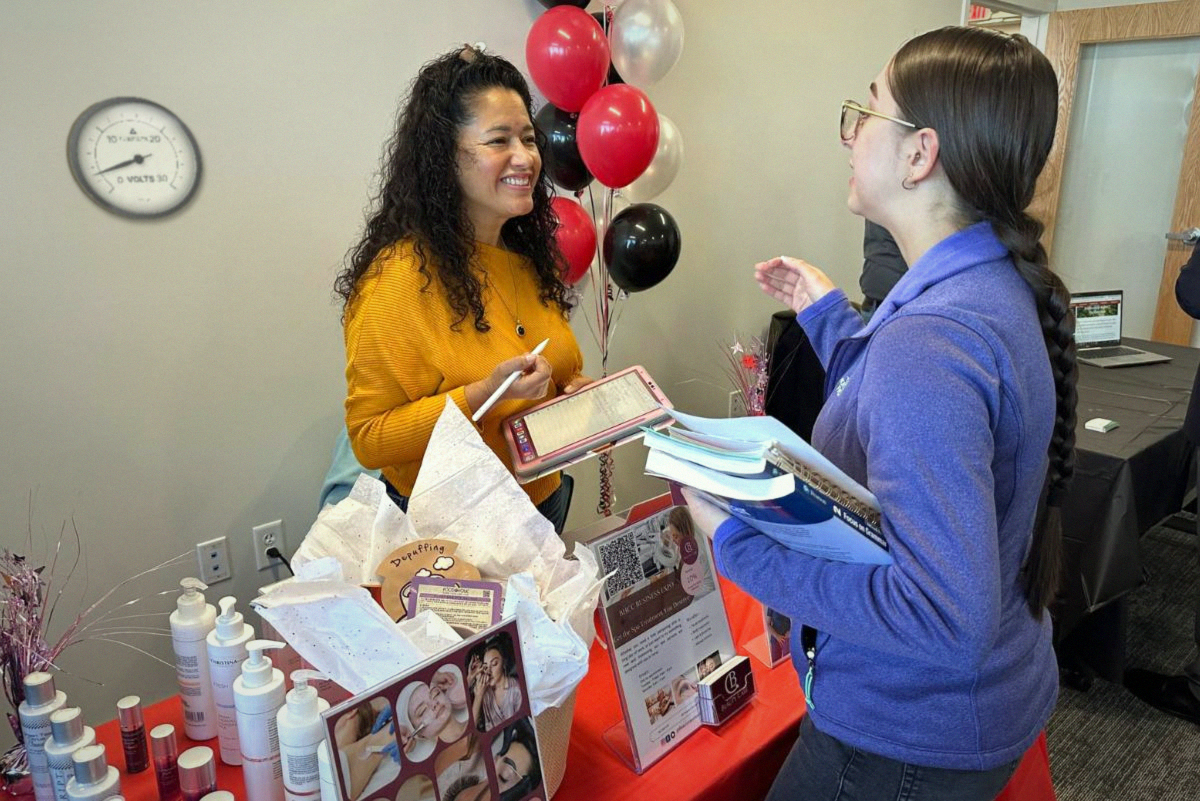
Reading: {"value": 3, "unit": "V"}
